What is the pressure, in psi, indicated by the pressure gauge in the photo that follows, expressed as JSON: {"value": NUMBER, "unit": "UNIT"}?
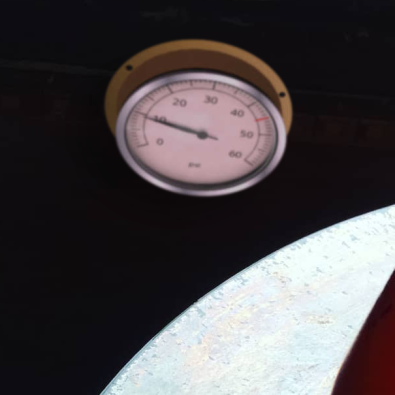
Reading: {"value": 10, "unit": "psi"}
